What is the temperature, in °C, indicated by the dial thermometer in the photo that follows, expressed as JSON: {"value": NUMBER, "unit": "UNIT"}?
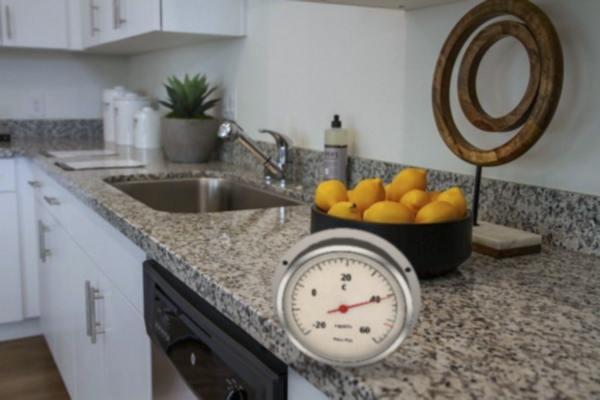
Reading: {"value": 40, "unit": "°C"}
